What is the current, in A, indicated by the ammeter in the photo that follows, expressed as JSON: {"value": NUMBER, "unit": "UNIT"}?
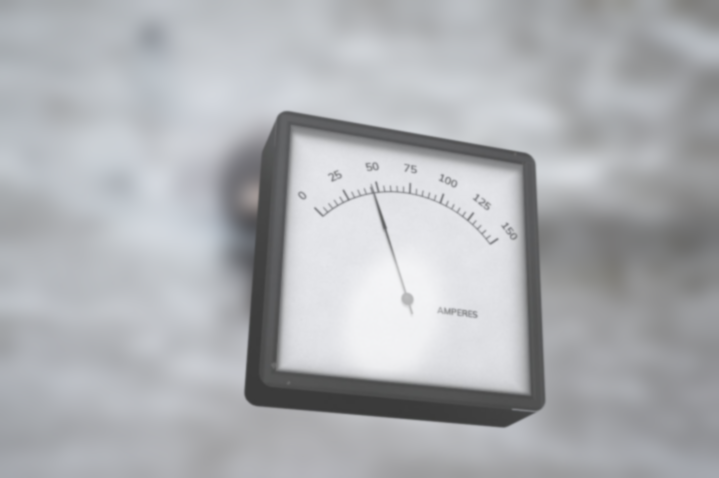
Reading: {"value": 45, "unit": "A"}
